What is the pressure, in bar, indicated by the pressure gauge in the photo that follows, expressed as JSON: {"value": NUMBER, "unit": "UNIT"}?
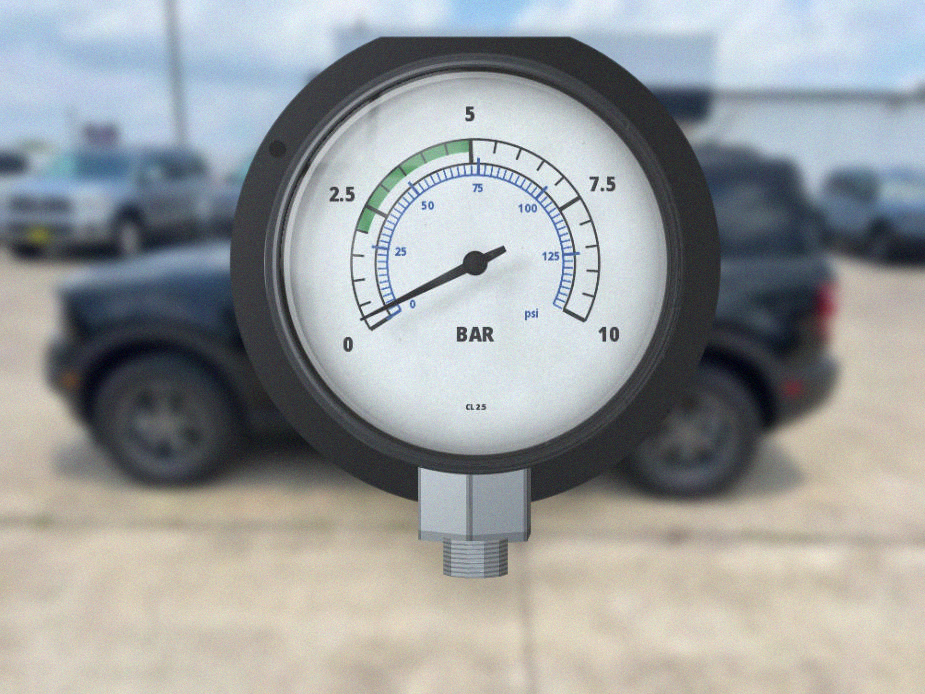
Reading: {"value": 0.25, "unit": "bar"}
